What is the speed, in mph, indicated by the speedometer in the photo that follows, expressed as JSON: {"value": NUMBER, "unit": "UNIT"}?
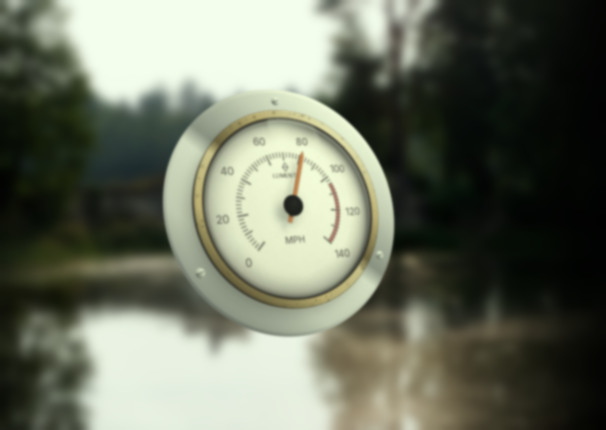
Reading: {"value": 80, "unit": "mph"}
